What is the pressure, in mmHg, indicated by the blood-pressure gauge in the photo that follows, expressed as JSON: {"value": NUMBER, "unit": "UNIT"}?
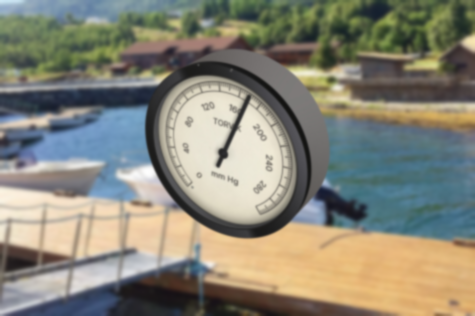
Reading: {"value": 170, "unit": "mmHg"}
